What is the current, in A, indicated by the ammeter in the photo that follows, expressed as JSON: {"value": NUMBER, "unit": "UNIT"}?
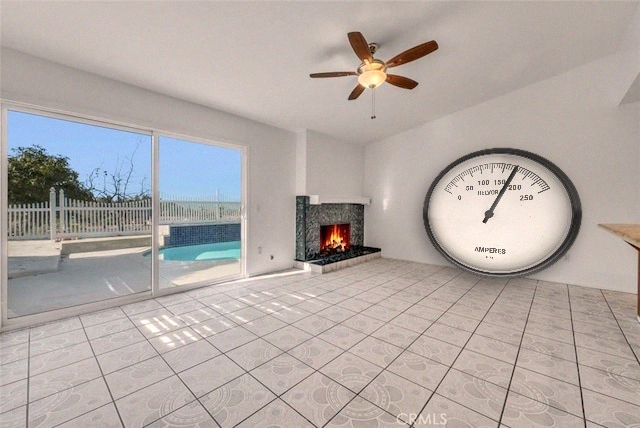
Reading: {"value": 175, "unit": "A"}
